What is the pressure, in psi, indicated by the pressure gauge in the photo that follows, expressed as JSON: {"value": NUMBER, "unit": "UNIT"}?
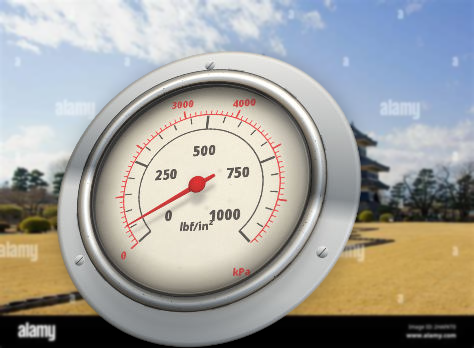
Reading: {"value": 50, "unit": "psi"}
